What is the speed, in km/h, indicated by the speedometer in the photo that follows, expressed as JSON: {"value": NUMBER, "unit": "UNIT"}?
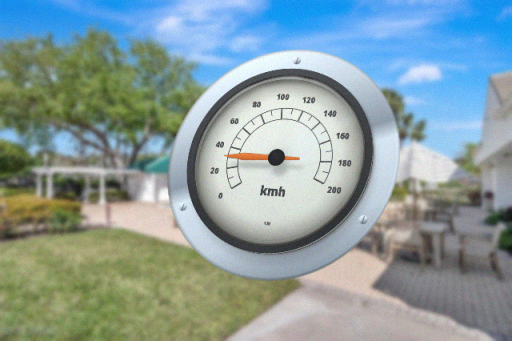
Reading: {"value": 30, "unit": "km/h"}
